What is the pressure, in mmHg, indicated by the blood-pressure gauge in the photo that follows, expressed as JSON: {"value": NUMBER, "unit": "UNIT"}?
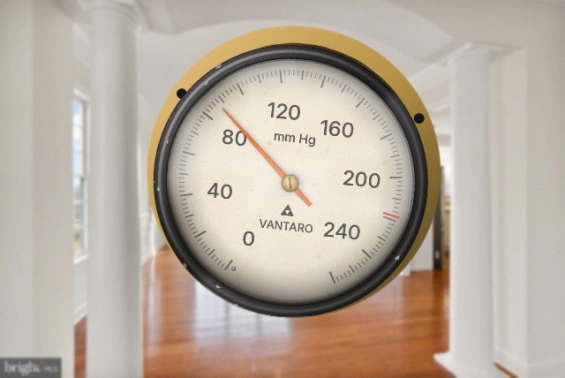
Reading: {"value": 88, "unit": "mmHg"}
